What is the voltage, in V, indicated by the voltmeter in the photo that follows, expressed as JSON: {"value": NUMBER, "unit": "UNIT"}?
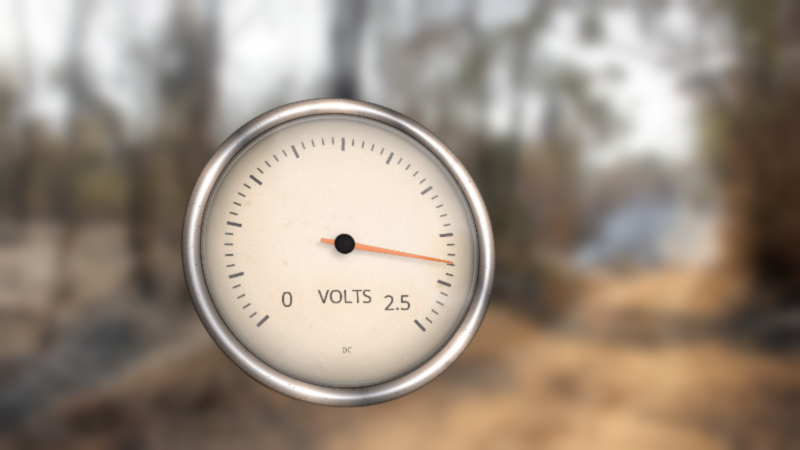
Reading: {"value": 2.15, "unit": "V"}
